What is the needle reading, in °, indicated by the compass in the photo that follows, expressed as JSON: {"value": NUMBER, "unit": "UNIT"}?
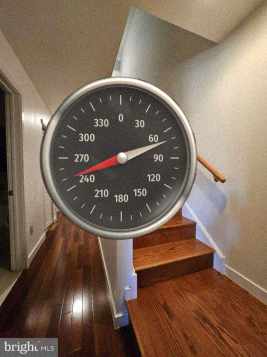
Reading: {"value": 250, "unit": "°"}
